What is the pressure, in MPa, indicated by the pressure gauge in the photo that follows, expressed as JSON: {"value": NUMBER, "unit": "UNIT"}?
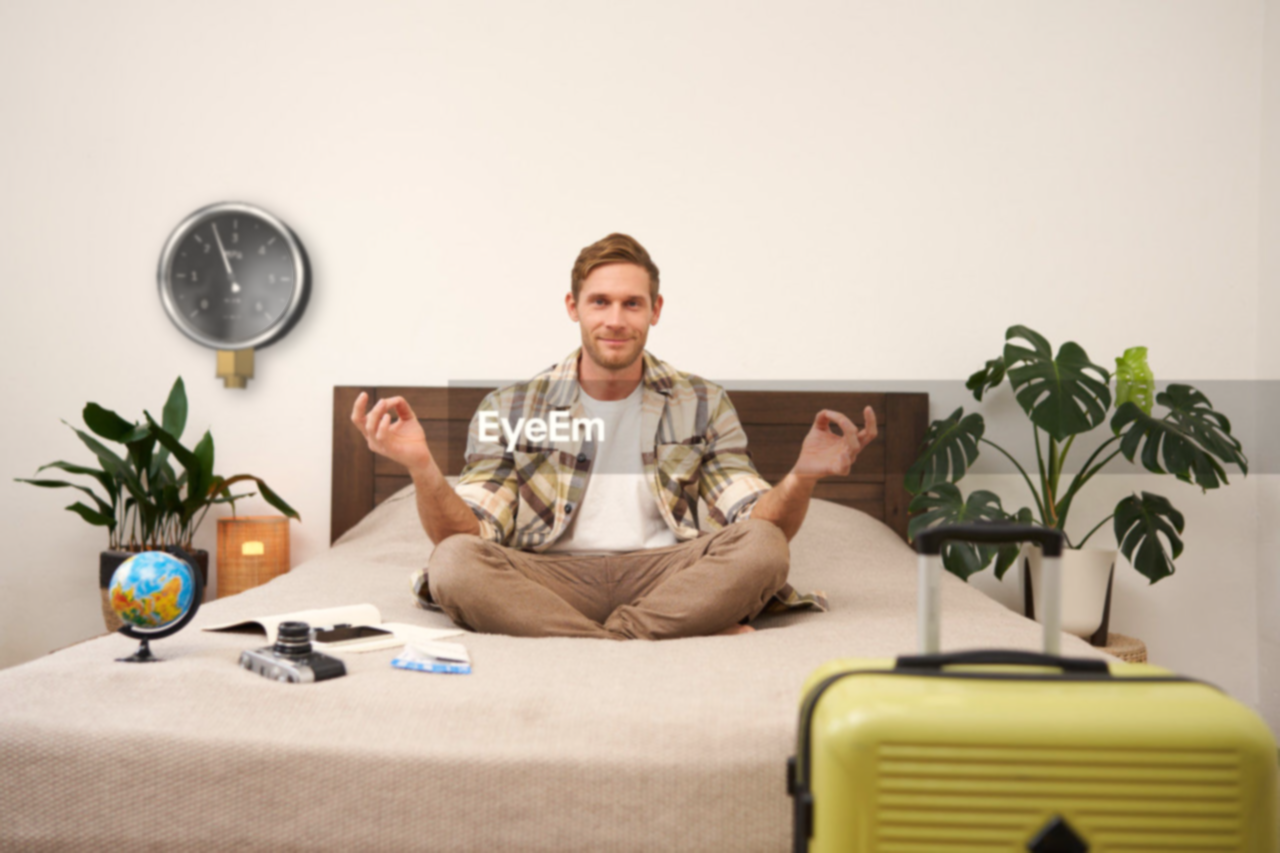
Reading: {"value": 2.5, "unit": "MPa"}
